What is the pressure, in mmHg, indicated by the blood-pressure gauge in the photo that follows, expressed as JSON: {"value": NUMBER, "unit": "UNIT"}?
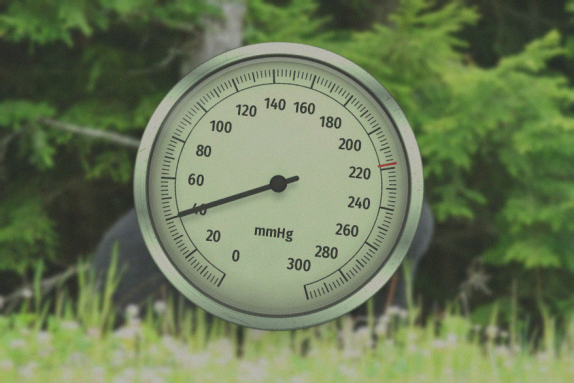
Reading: {"value": 40, "unit": "mmHg"}
